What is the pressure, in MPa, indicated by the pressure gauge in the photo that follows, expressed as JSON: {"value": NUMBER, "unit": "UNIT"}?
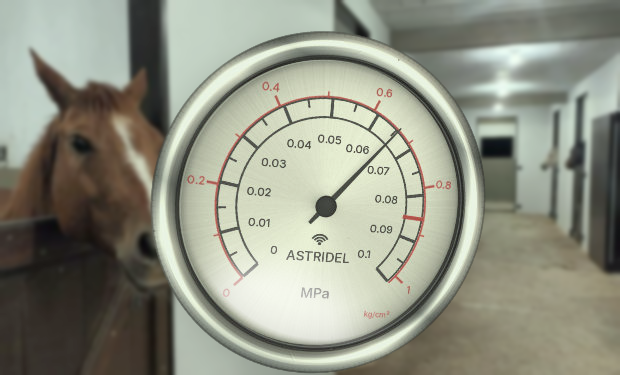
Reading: {"value": 0.065, "unit": "MPa"}
